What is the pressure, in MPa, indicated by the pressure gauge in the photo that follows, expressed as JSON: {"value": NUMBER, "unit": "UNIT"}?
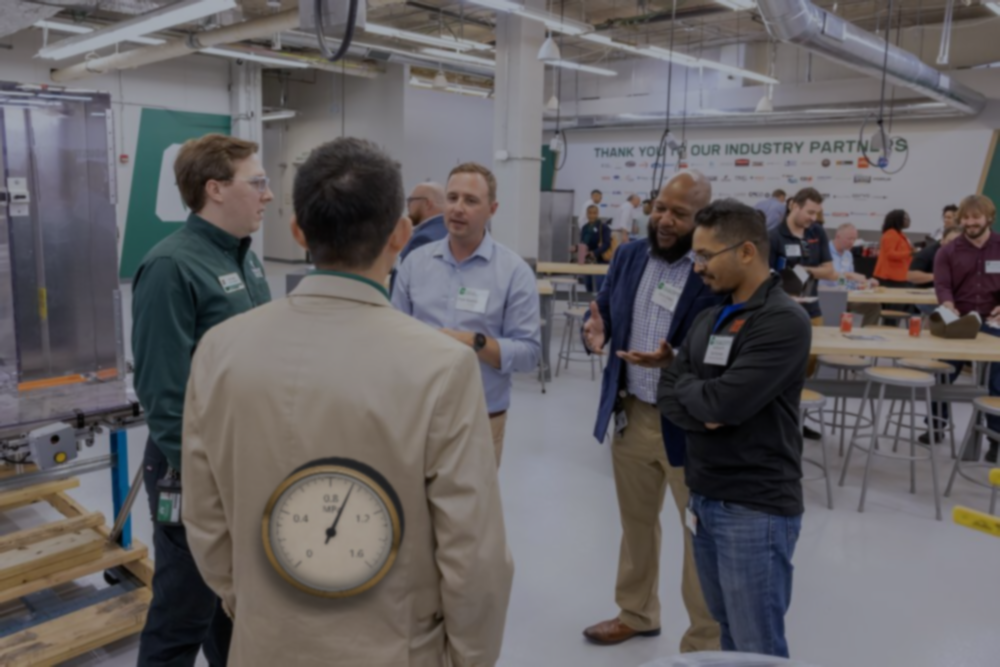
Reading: {"value": 0.95, "unit": "MPa"}
